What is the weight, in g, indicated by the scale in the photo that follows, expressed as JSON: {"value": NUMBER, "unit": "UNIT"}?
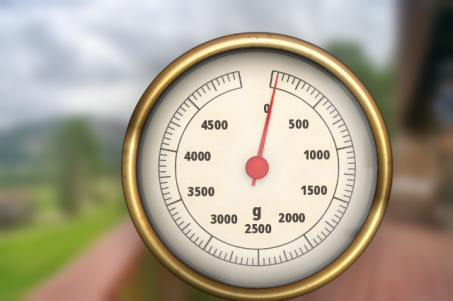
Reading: {"value": 50, "unit": "g"}
